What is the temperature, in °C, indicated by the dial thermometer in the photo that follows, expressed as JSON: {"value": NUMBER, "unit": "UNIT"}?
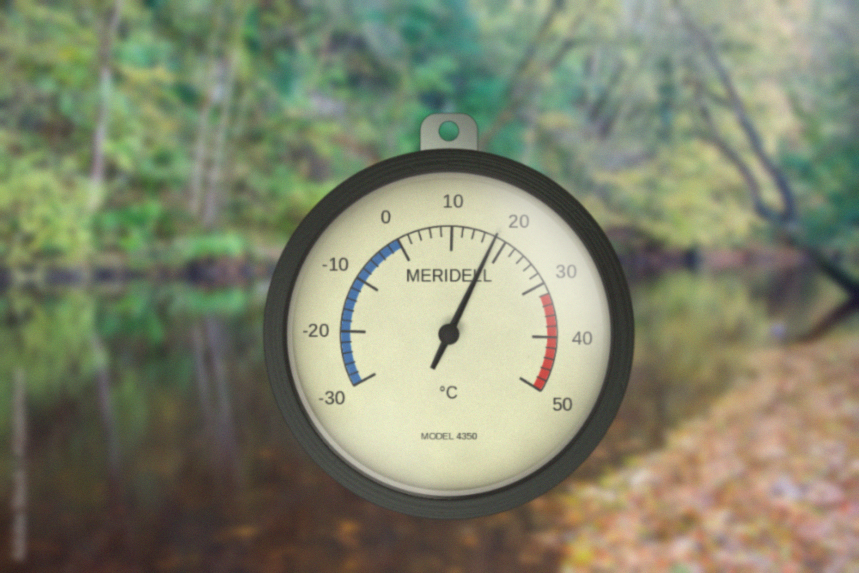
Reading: {"value": 18, "unit": "°C"}
